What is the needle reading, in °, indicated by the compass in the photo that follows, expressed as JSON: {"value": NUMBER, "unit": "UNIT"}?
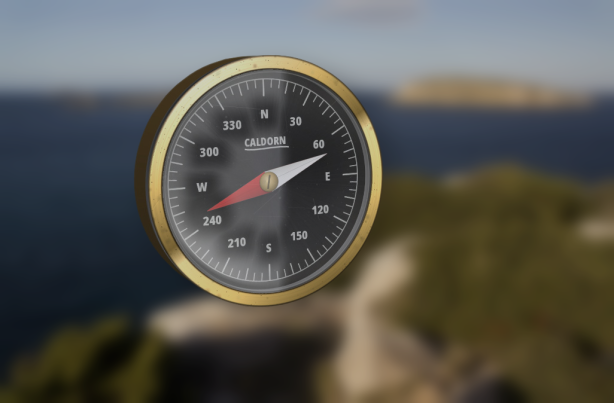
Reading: {"value": 250, "unit": "°"}
